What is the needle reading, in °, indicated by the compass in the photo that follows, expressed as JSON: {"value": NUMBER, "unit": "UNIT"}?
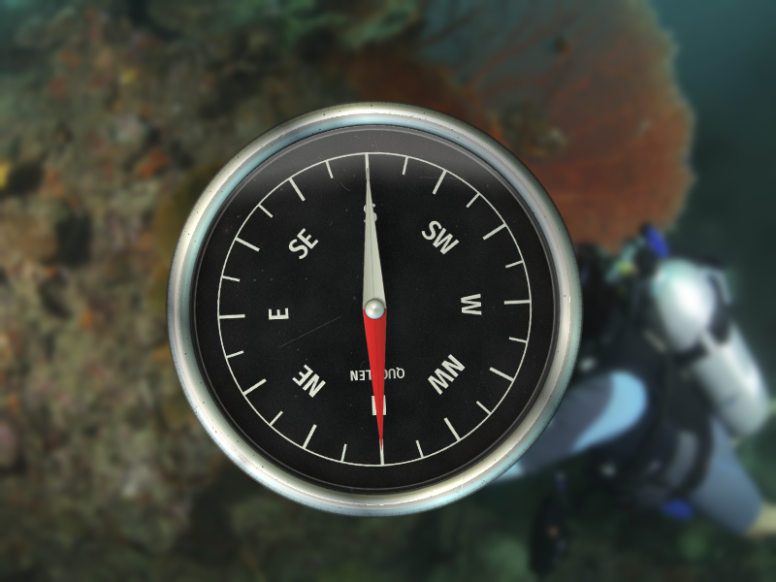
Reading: {"value": 0, "unit": "°"}
